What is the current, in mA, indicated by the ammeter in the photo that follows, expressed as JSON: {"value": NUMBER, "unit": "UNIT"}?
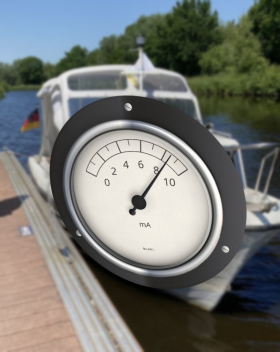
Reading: {"value": 8.5, "unit": "mA"}
